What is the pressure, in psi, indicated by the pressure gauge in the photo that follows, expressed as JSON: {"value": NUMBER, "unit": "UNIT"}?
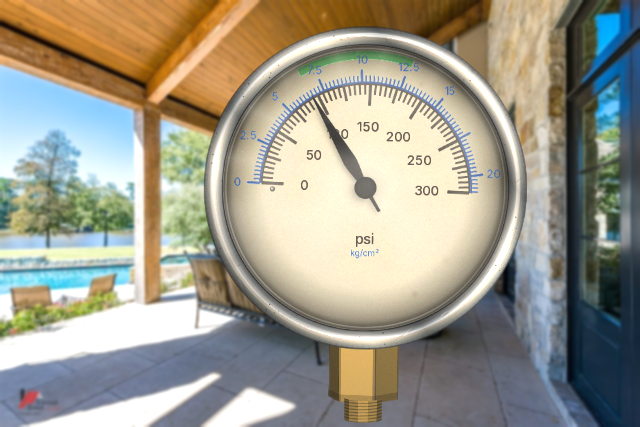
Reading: {"value": 95, "unit": "psi"}
